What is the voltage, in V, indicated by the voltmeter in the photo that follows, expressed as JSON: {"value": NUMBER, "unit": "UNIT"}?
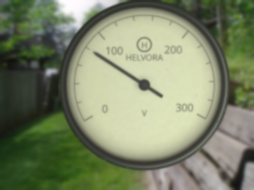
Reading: {"value": 80, "unit": "V"}
